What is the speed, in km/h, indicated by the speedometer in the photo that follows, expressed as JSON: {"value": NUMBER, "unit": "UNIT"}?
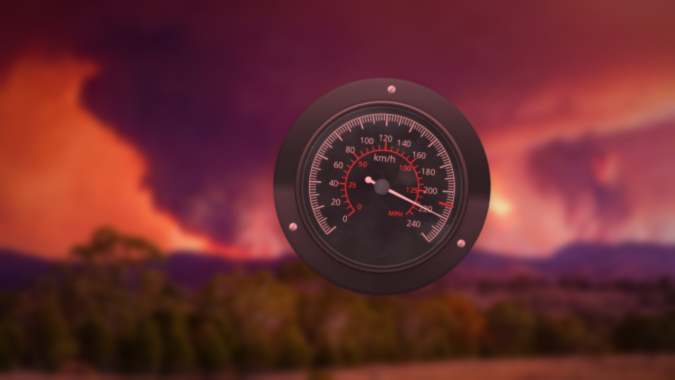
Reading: {"value": 220, "unit": "km/h"}
